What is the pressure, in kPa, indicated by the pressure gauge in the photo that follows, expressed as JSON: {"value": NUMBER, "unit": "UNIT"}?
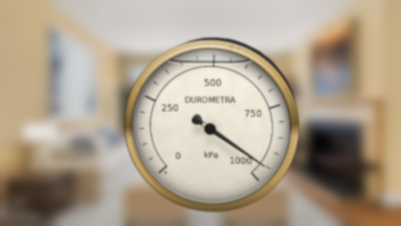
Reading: {"value": 950, "unit": "kPa"}
